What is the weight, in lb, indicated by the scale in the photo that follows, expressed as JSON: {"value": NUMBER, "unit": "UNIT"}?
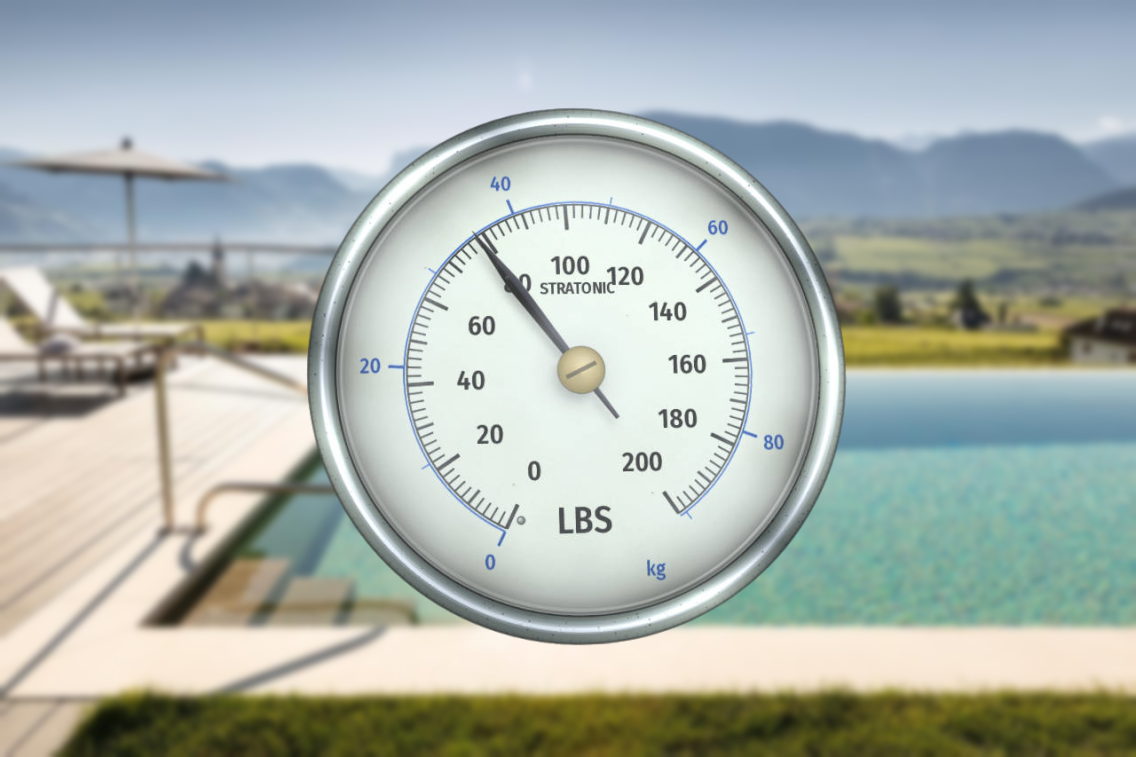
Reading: {"value": 78, "unit": "lb"}
